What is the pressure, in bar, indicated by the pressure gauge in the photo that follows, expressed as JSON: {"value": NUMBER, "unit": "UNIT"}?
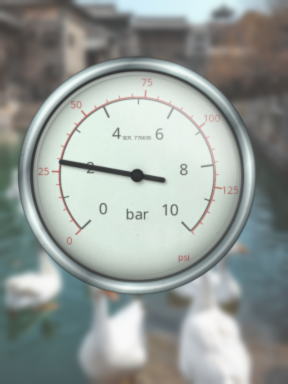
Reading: {"value": 2, "unit": "bar"}
